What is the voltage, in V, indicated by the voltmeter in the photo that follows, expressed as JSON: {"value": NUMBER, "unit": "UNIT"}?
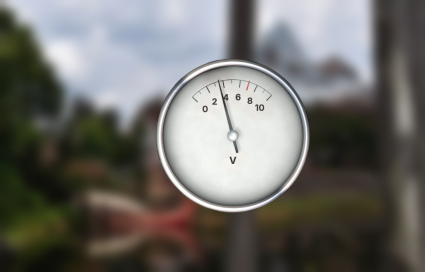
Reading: {"value": 3.5, "unit": "V"}
